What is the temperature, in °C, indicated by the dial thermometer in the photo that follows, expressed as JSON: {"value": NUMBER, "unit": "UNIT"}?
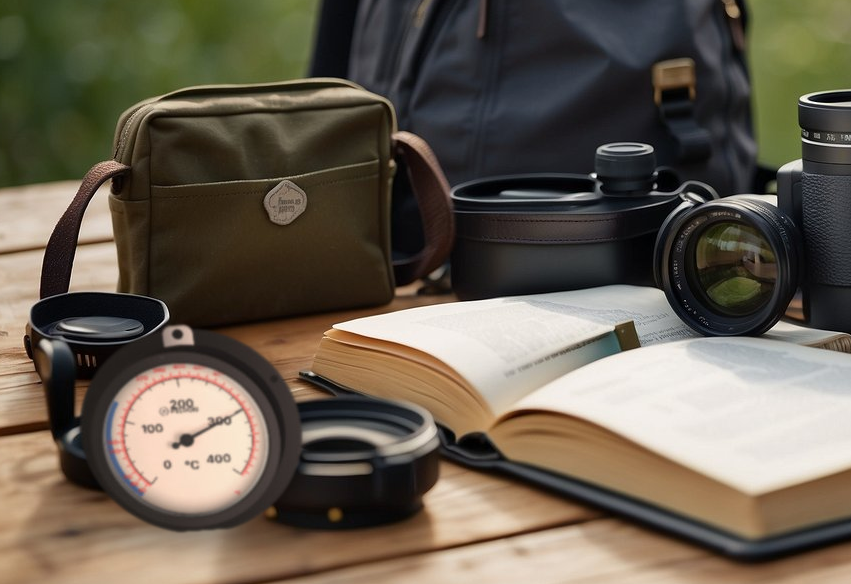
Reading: {"value": 300, "unit": "°C"}
